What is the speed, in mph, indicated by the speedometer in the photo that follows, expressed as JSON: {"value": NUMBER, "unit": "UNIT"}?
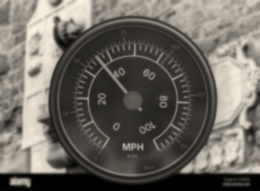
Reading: {"value": 36, "unit": "mph"}
